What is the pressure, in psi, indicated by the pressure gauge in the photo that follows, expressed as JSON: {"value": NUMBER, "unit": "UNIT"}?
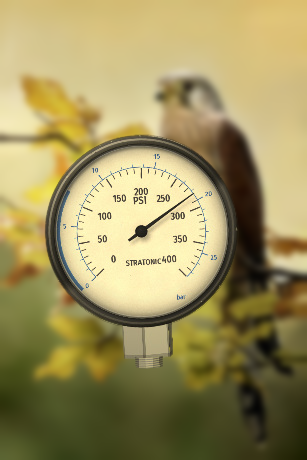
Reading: {"value": 280, "unit": "psi"}
